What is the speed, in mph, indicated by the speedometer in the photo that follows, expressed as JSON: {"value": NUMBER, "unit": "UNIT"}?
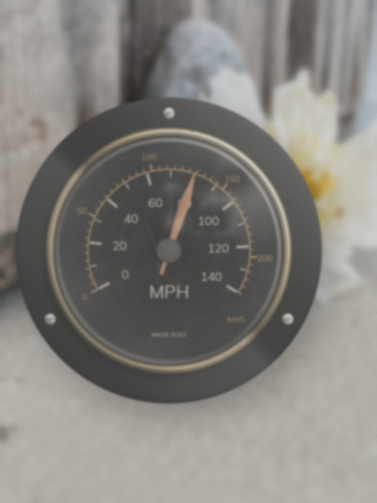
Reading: {"value": 80, "unit": "mph"}
